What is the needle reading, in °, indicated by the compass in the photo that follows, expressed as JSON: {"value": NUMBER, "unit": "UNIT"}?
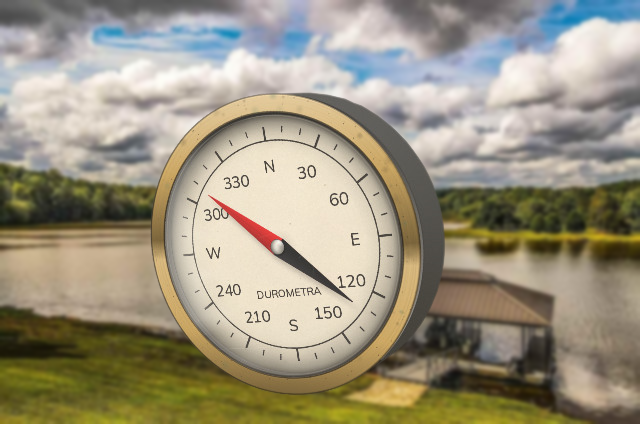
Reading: {"value": 310, "unit": "°"}
